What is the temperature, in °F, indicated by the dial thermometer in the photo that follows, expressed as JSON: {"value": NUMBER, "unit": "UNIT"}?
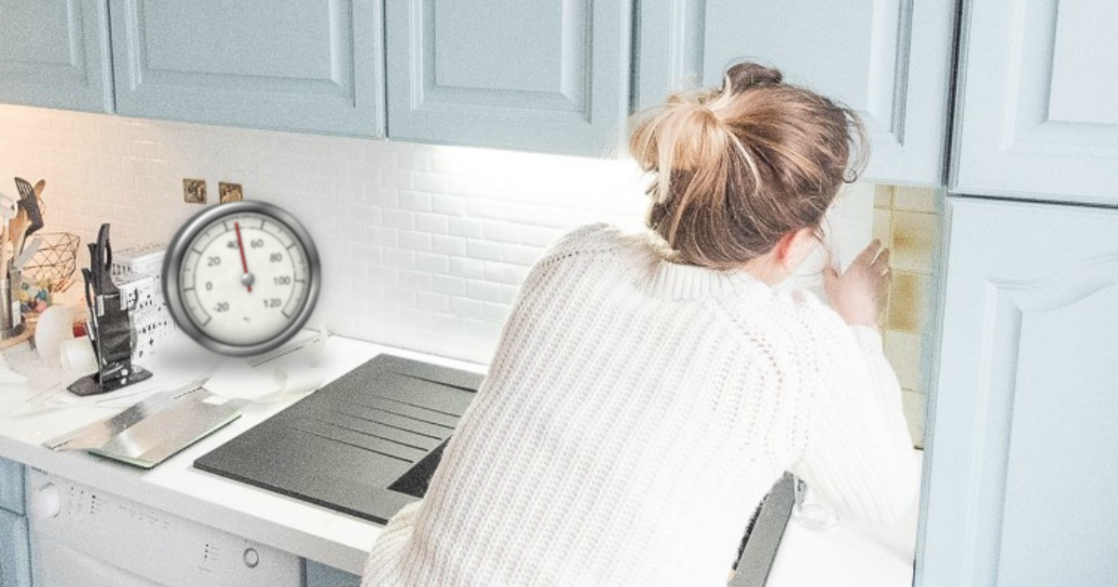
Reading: {"value": 45, "unit": "°F"}
